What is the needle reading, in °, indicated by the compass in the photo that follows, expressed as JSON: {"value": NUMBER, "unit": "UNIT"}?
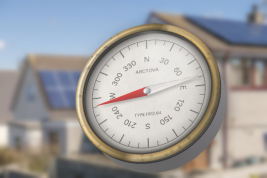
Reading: {"value": 260, "unit": "°"}
